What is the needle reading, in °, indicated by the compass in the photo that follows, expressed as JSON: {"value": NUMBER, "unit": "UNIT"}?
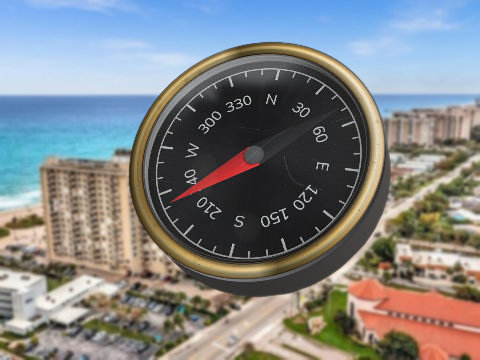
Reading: {"value": 230, "unit": "°"}
